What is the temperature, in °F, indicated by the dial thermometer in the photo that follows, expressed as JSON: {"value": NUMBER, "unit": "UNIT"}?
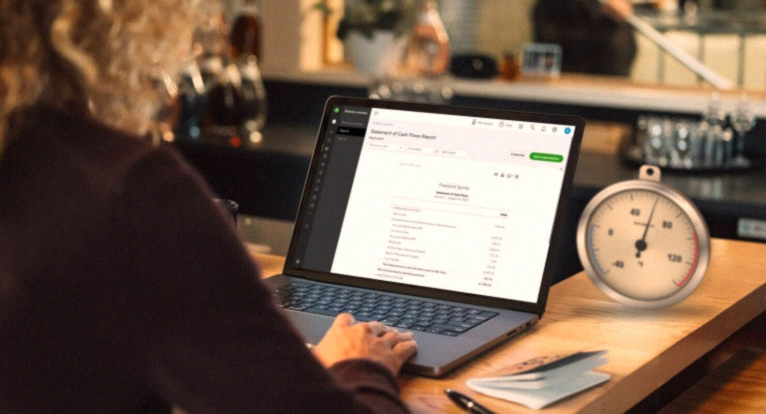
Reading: {"value": 60, "unit": "°F"}
